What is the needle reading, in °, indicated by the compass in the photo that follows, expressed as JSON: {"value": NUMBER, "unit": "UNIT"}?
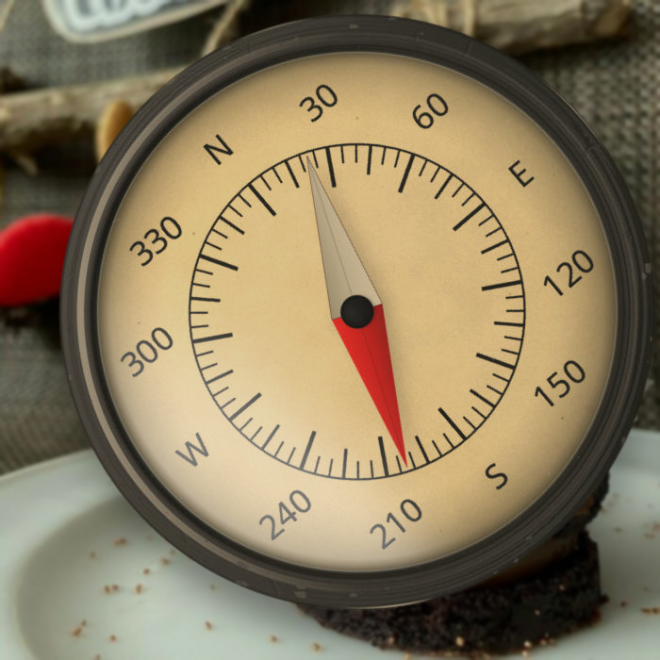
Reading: {"value": 202.5, "unit": "°"}
